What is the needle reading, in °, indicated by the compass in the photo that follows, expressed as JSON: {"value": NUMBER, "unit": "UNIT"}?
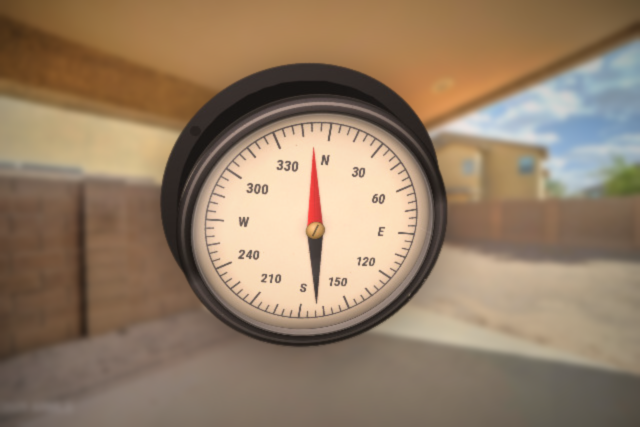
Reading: {"value": 350, "unit": "°"}
